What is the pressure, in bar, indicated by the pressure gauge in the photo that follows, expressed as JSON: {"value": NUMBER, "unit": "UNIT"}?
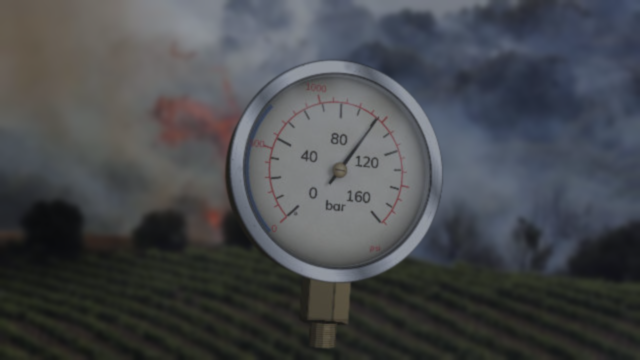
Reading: {"value": 100, "unit": "bar"}
